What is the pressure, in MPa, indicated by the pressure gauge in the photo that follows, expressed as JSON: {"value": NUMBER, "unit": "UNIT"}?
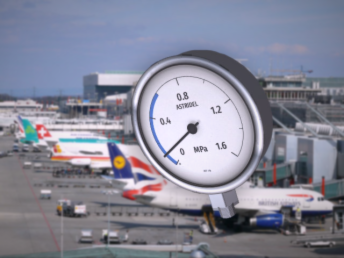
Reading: {"value": 0.1, "unit": "MPa"}
